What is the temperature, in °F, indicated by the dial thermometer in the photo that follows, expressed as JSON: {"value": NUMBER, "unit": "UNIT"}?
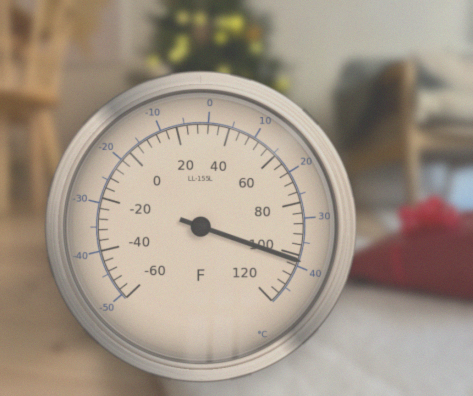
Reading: {"value": 102, "unit": "°F"}
